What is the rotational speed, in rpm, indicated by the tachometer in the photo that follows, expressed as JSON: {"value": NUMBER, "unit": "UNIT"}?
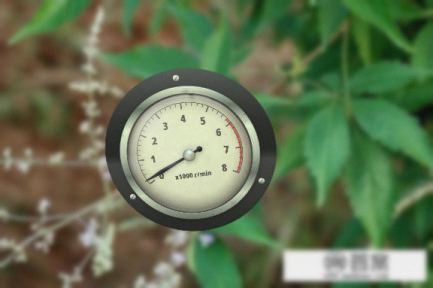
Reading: {"value": 200, "unit": "rpm"}
